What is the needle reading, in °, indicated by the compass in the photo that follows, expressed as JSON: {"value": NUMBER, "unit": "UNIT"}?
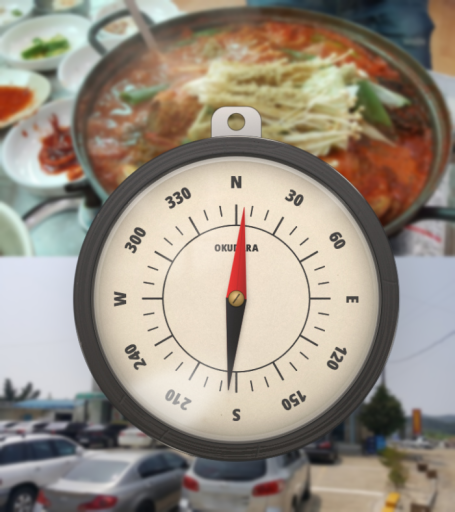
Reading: {"value": 5, "unit": "°"}
